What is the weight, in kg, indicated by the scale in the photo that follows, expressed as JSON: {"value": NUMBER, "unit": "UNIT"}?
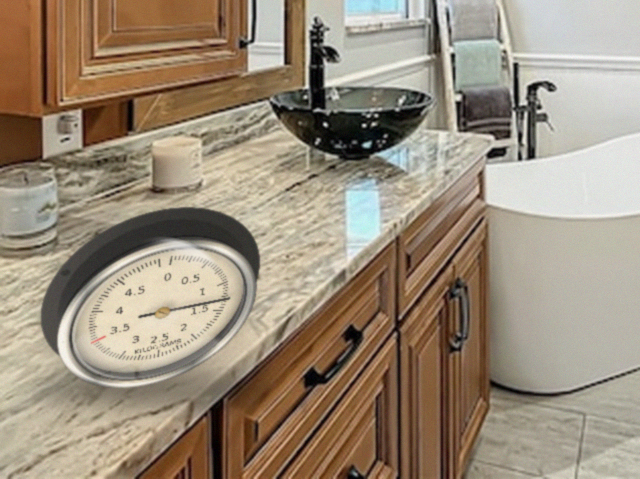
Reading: {"value": 1.25, "unit": "kg"}
